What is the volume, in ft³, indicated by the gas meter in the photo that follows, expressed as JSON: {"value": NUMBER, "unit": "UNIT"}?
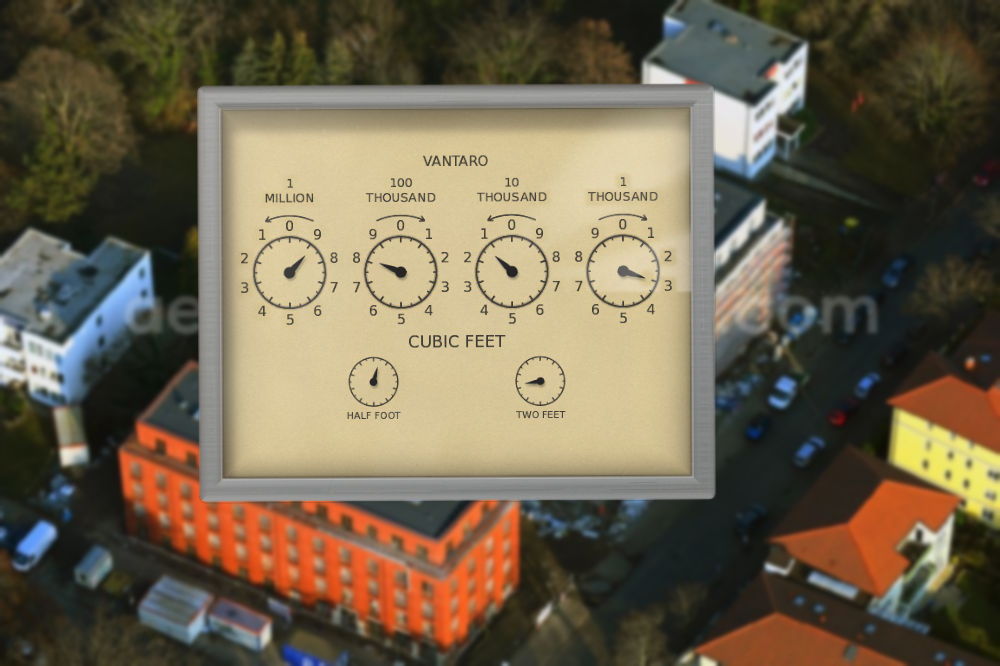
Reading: {"value": 881300, "unit": "ft³"}
